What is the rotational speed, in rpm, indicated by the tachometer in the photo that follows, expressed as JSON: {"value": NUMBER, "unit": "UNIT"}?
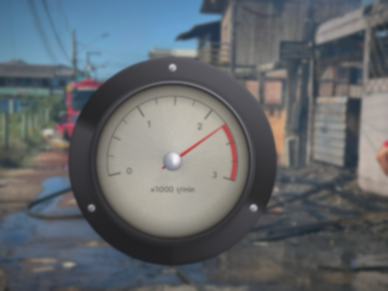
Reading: {"value": 2250, "unit": "rpm"}
